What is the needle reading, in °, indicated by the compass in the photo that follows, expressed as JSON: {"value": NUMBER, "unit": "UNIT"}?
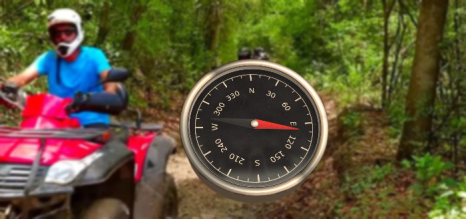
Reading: {"value": 100, "unit": "°"}
